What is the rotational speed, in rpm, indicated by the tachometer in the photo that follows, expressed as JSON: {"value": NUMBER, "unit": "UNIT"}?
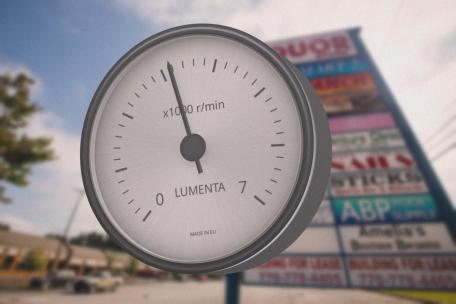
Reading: {"value": 3200, "unit": "rpm"}
